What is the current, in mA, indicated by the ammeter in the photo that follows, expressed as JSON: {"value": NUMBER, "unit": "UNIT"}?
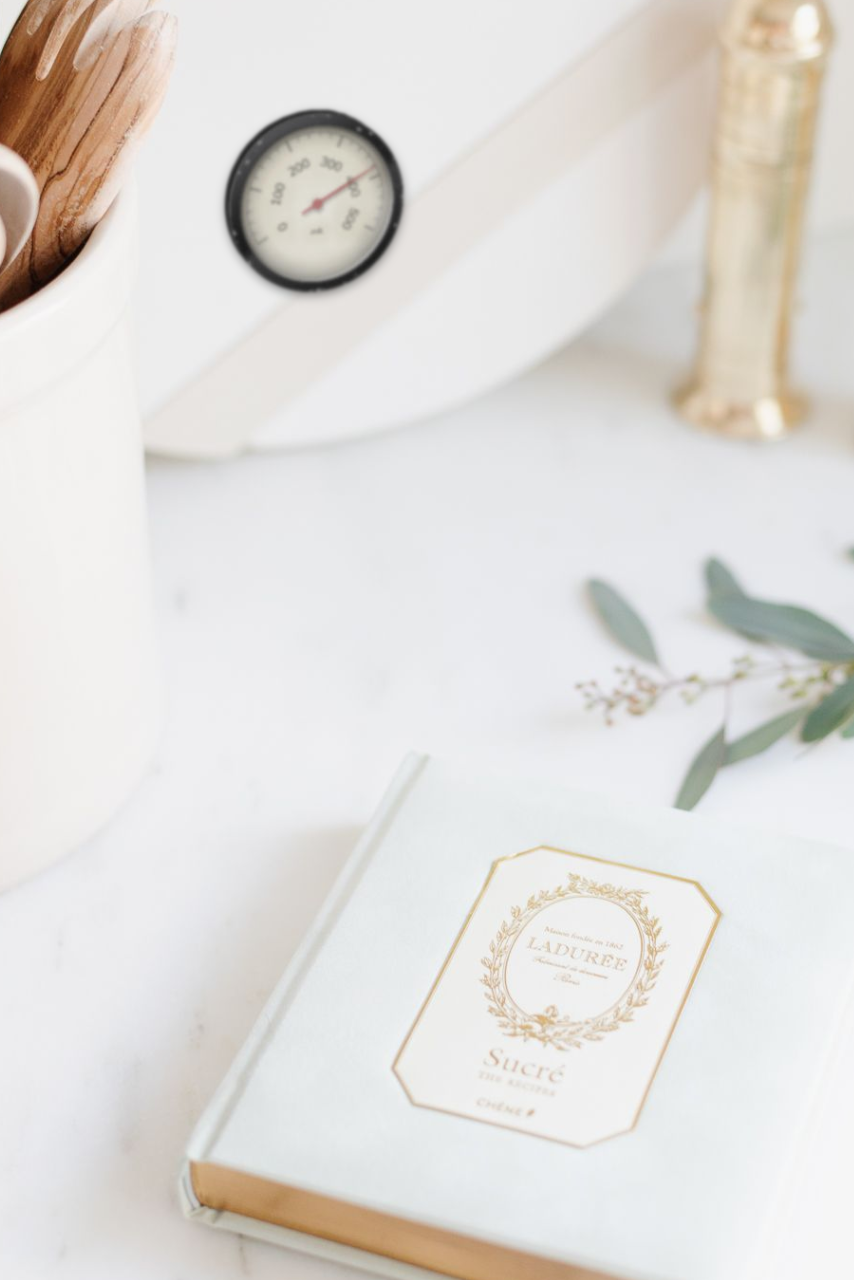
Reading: {"value": 380, "unit": "mA"}
